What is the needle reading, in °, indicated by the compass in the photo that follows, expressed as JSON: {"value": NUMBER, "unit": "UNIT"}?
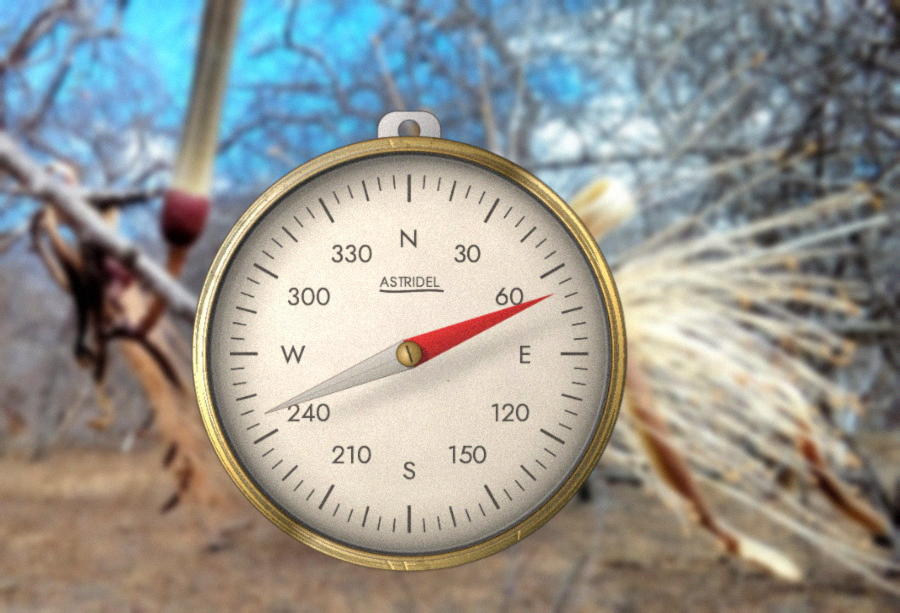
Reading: {"value": 67.5, "unit": "°"}
